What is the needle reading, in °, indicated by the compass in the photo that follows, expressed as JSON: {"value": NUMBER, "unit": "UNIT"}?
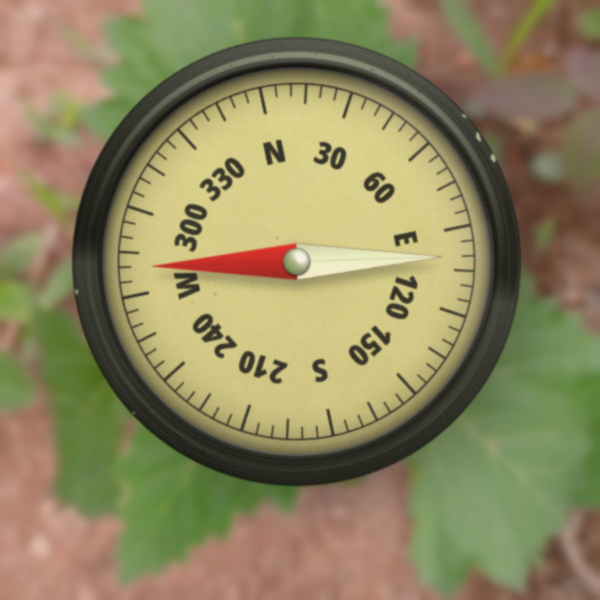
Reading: {"value": 280, "unit": "°"}
